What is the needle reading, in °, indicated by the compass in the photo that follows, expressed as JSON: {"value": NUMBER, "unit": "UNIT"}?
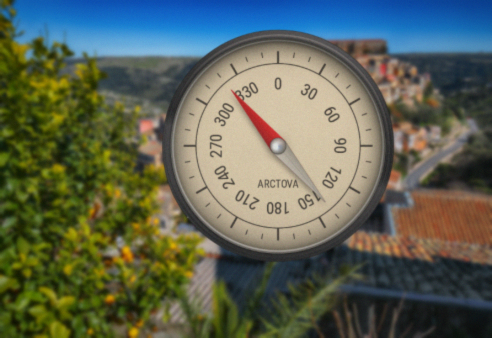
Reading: {"value": 320, "unit": "°"}
